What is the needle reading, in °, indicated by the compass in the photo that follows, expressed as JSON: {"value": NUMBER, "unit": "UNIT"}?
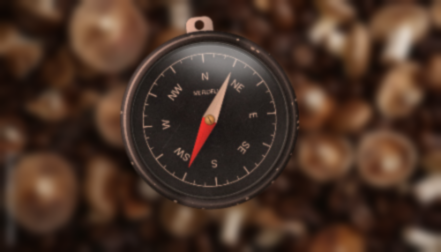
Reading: {"value": 210, "unit": "°"}
